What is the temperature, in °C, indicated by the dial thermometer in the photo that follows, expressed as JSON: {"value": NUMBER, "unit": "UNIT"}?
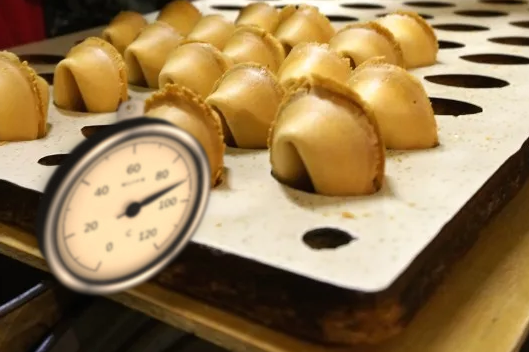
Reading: {"value": 90, "unit": "°C"}
